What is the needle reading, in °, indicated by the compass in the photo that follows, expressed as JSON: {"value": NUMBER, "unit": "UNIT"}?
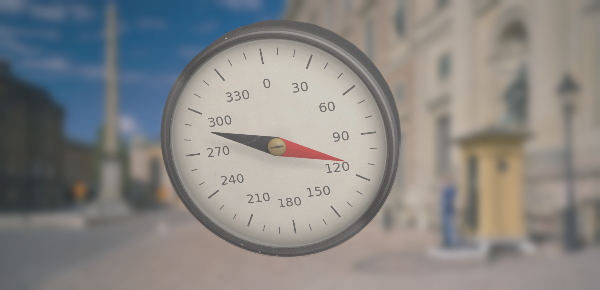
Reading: {"value": 110, "unit": "°"}
